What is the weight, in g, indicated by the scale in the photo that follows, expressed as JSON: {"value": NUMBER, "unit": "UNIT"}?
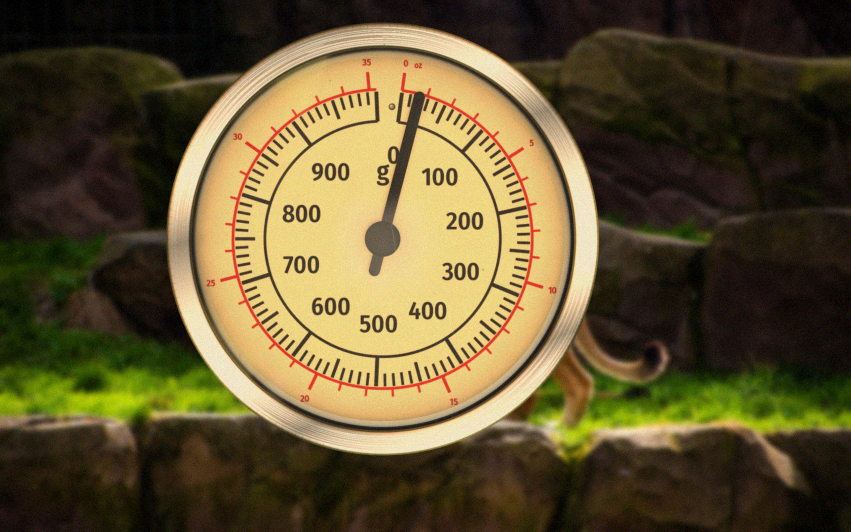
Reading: {"value": 20, "unit": "g"}
